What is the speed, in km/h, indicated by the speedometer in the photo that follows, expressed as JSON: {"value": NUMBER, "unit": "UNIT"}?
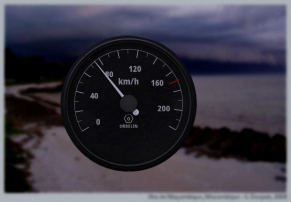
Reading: {"value": 75, "unit": "km/h"}
